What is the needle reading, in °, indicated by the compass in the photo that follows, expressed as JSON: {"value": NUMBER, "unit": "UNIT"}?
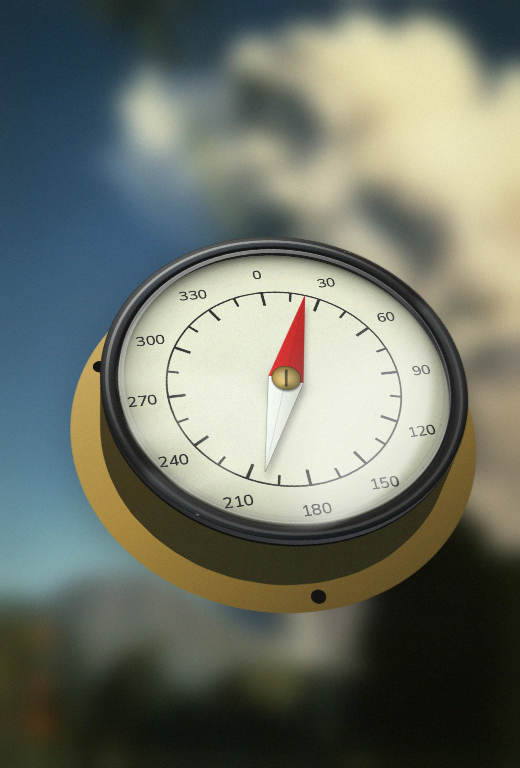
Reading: {"value": 22.5, "unit": "°"}
